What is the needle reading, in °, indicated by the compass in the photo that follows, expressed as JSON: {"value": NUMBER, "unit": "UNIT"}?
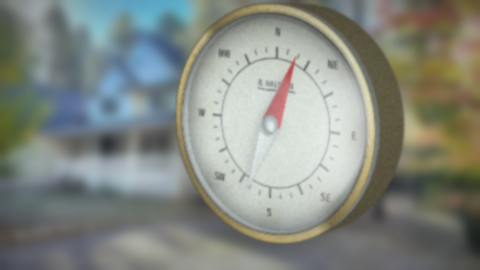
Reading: {"value": 20, "unit": "°"}
